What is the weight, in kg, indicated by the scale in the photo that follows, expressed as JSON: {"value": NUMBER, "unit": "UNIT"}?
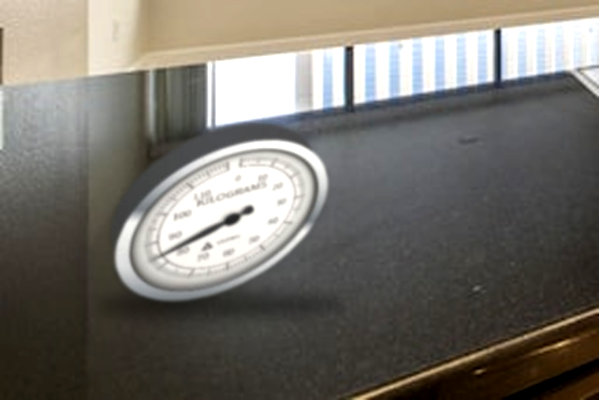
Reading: {"value": 85, "unit": "kg"}
